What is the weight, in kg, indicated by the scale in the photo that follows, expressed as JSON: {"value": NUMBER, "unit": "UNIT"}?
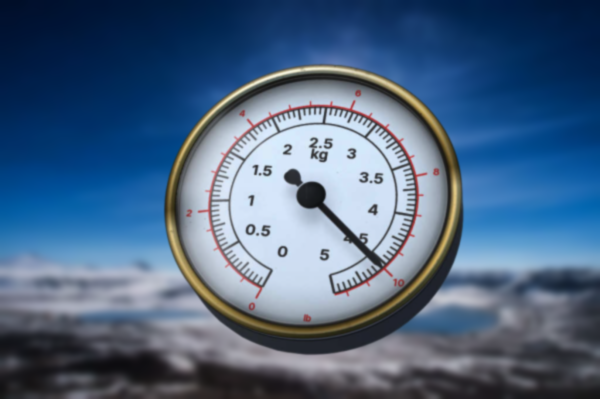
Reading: {"value": 4.55, "unit": "kg"}
